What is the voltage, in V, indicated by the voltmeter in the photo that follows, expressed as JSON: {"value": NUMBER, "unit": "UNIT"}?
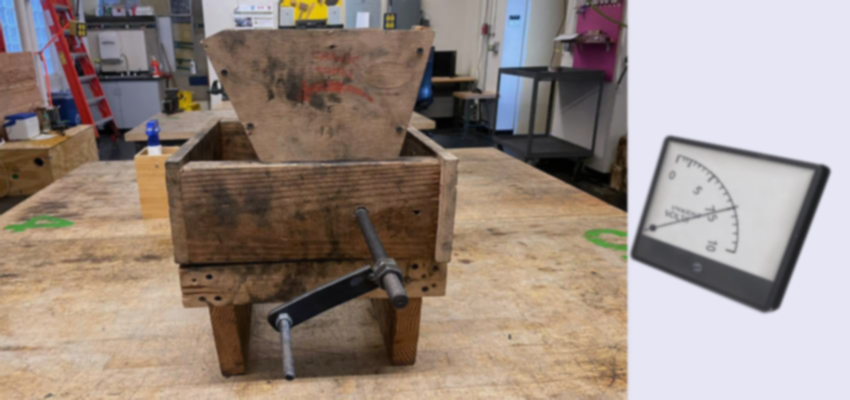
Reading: {"value": 7.5, "unit": "V"}
